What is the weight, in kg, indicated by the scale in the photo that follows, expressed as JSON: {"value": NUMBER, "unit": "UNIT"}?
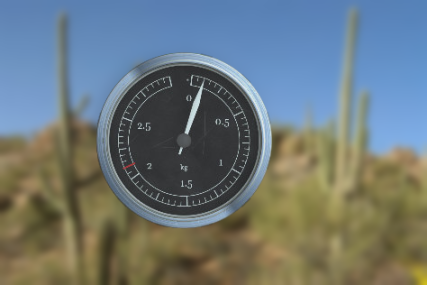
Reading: {"value": 0.1, "unit": "kg"}
